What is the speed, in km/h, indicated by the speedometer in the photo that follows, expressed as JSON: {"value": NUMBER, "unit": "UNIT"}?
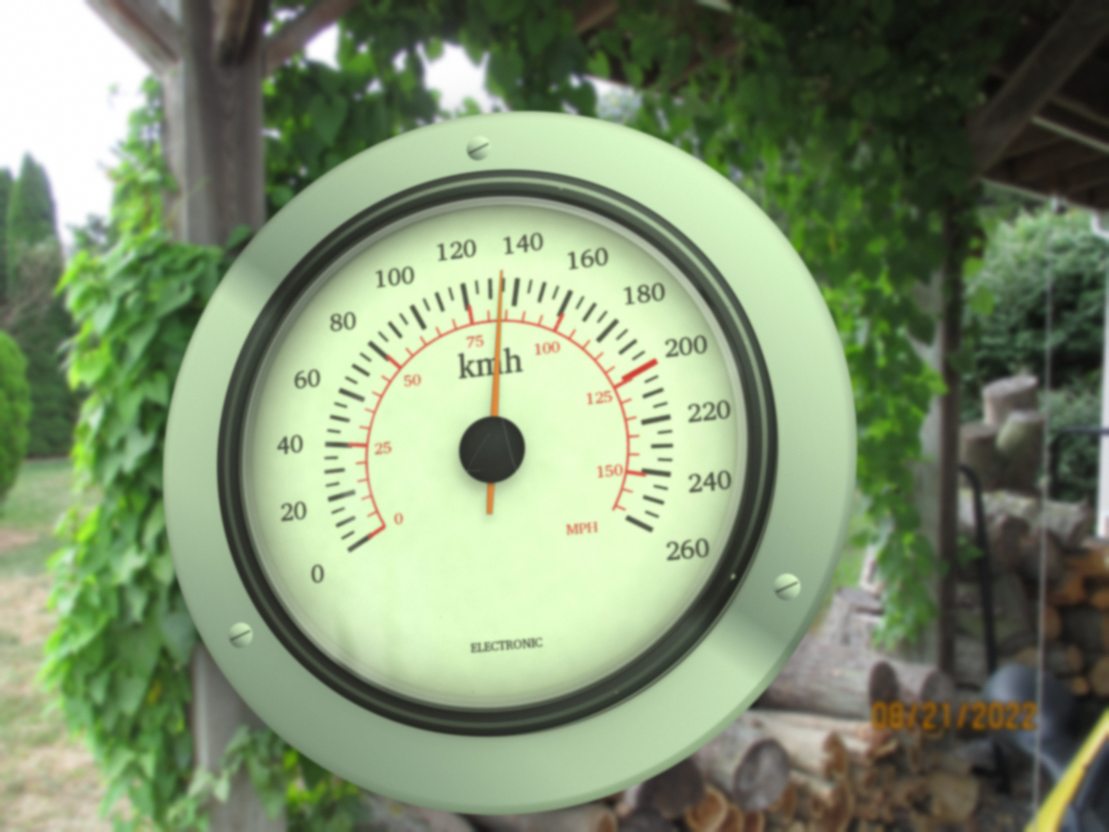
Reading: {"value": 135, "unit": "km/h"}
